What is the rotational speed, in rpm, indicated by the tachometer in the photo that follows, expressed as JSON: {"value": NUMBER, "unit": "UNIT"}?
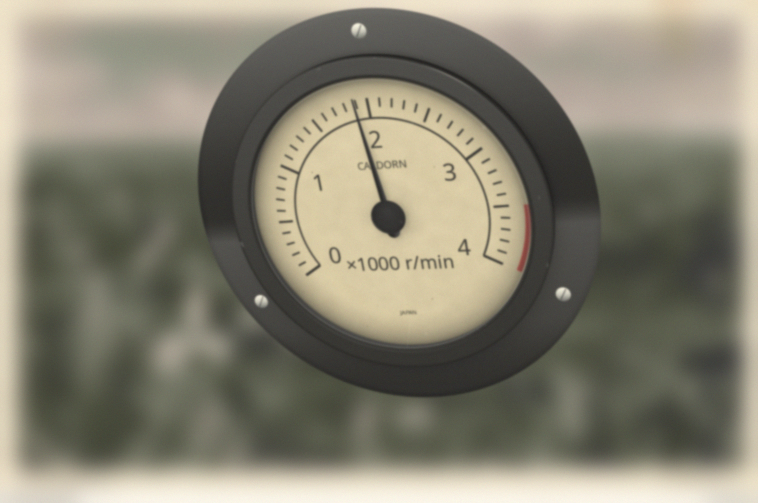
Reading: {"value": 1900, "unit": "rpm"}
